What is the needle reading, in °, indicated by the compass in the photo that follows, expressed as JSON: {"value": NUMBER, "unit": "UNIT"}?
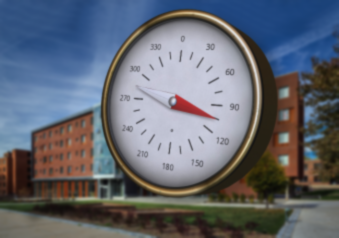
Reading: {"value": 105, "unit": "°"}
